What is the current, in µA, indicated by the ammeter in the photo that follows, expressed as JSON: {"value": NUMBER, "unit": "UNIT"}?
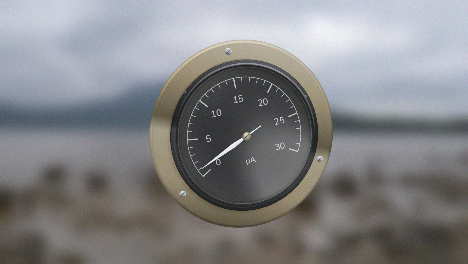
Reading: {"value": 1, "unit": "µA"}
